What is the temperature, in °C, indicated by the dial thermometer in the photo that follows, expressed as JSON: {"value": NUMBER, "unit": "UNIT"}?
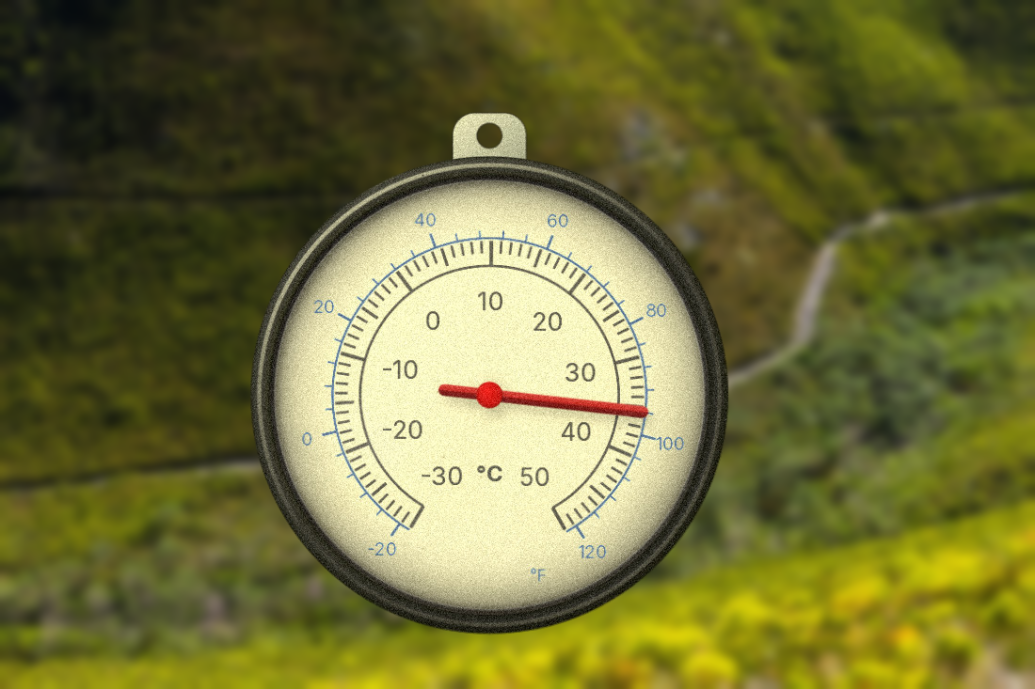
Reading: {"value": 35.5, "unit": "°C"}
